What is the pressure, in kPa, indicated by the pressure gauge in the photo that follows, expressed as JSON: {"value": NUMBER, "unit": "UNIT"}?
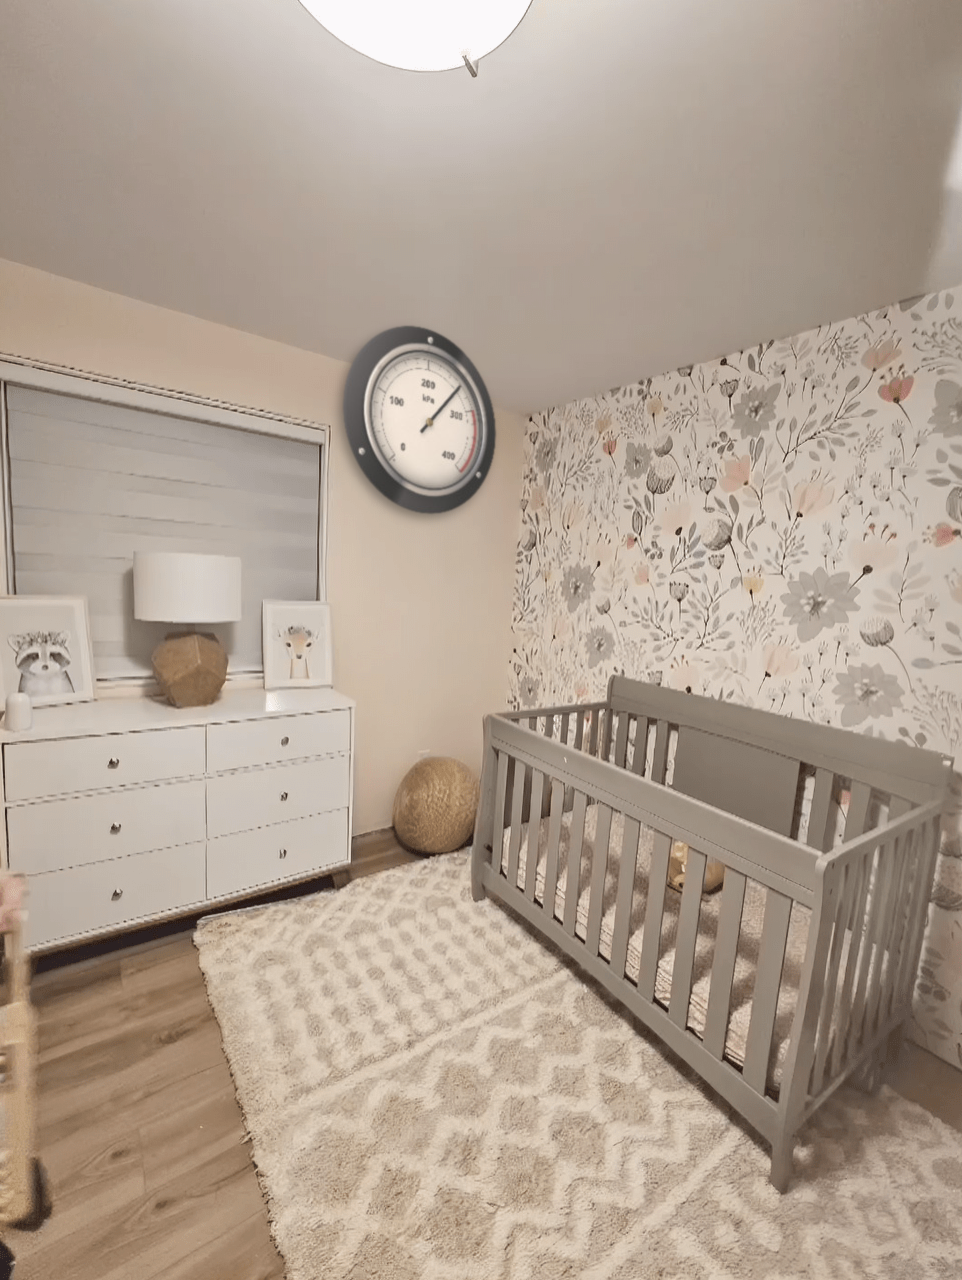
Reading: {"value": 260, "unit": "kPa"}
